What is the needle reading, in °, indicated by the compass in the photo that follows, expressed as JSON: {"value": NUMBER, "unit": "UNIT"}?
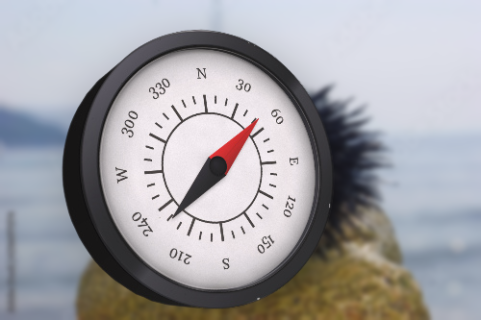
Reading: {"value": 50, "unit": "°"}
